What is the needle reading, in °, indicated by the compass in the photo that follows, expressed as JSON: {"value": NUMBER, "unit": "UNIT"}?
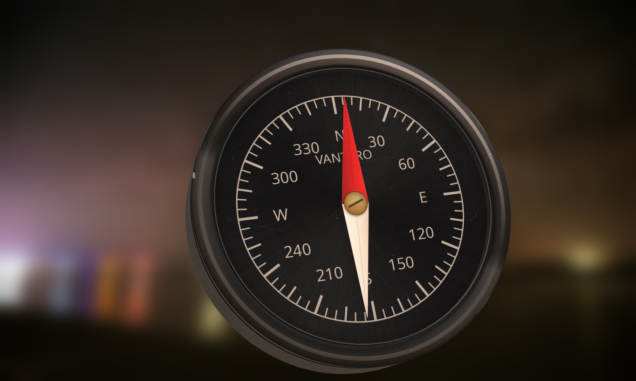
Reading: {"value": 5, "unit": "°"}
